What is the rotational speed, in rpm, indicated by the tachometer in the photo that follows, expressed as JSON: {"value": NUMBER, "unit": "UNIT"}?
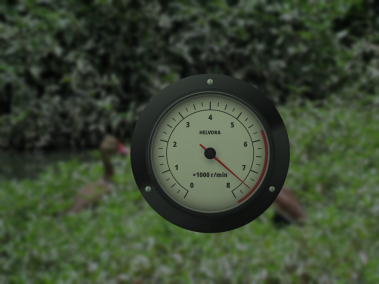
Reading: {"value": 7500, "unit": "rpm"}
